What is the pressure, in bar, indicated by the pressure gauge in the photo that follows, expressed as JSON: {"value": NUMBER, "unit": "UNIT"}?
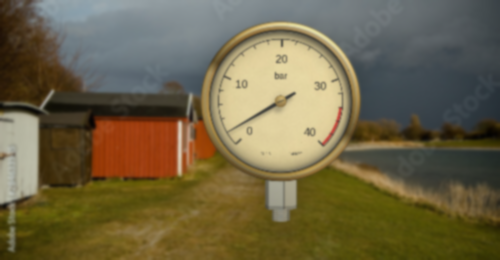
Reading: {"value": 2, "unit": "bar"}
